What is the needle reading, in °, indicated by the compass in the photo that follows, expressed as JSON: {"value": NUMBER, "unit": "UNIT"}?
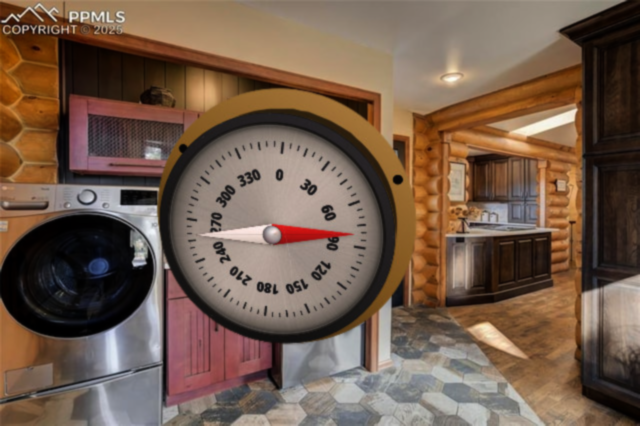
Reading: {"value": 80, "unit": "°"}
